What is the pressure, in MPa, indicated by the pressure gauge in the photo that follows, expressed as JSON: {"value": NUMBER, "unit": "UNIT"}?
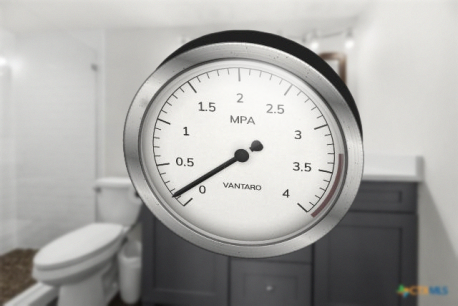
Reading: {"value": 0.15, "unit": "MPa"}
